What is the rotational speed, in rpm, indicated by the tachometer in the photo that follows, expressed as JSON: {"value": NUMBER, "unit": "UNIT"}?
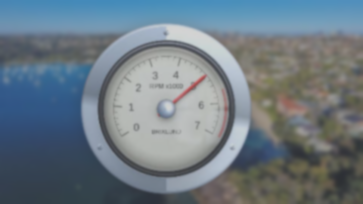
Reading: {"value": 5000, "unit": "rpm"}
